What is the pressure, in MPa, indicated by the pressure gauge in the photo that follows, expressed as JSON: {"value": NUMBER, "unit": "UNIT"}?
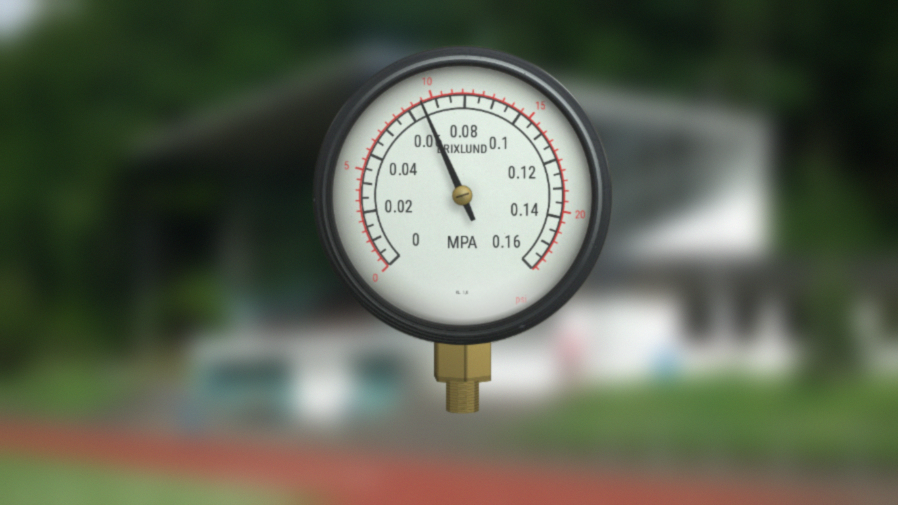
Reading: {"value": 0.065, "unit": "MPa"}
